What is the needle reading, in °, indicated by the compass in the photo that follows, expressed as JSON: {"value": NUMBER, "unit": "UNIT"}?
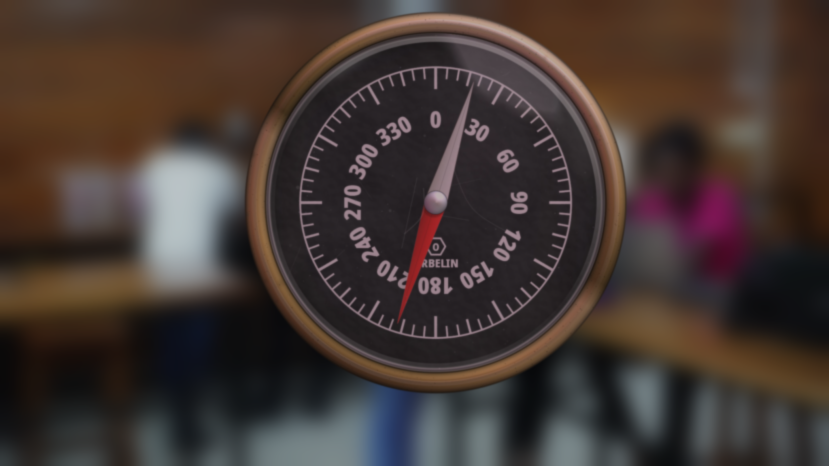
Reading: {"value": 197.5, "unit": "°"}
